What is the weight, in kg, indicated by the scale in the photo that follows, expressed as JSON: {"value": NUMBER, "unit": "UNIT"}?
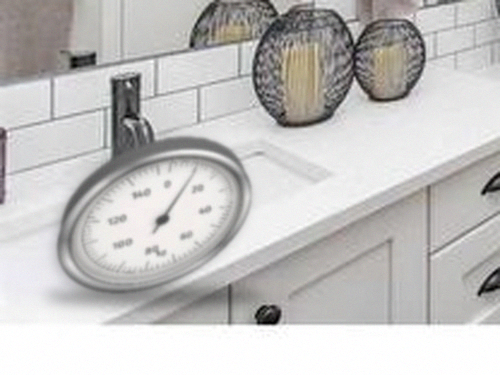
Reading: {"value": 10, "unit": "kg"}
